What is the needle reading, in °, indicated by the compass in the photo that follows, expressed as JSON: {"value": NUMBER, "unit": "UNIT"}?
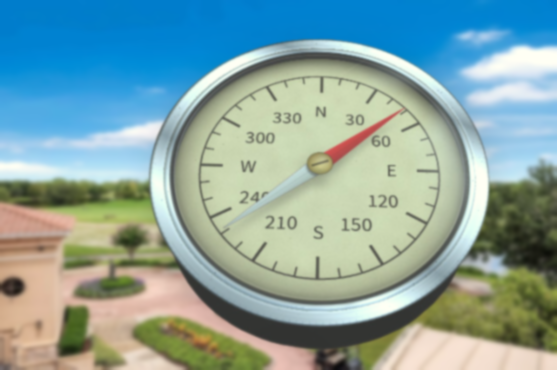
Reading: {"value": 50, "unit": "°"}
